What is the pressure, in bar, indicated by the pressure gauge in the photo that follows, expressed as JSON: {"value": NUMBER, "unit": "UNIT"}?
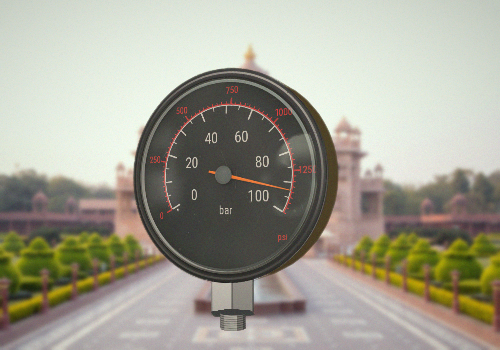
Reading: {"value": 92.5, "unit": "bar"}
